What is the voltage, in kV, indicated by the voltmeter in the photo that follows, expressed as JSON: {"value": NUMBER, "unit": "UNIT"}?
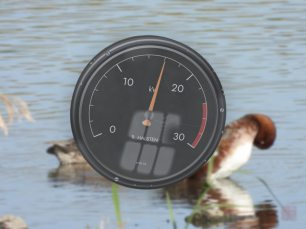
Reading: {"value": 16, "unit": "kV"}
